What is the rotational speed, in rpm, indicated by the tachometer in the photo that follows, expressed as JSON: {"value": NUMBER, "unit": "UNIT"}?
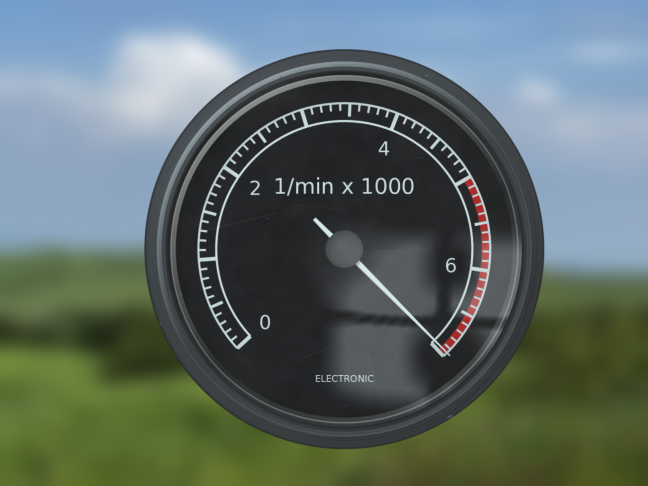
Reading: {"value": 6950, "unit": "rpm"}
